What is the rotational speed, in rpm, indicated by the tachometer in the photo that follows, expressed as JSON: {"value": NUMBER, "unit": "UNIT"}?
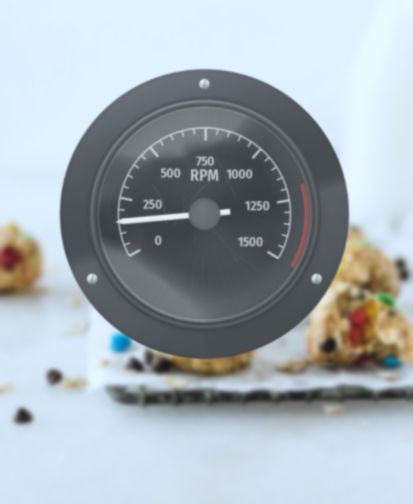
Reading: {"value": 150, "unit": "rpm"}
